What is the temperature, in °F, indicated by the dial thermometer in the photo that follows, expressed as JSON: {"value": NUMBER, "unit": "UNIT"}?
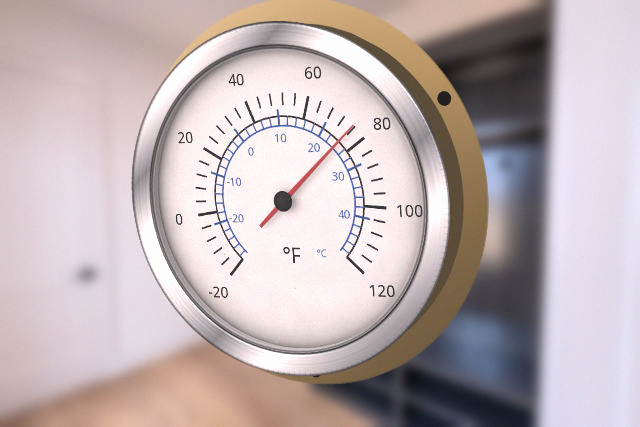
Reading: {"value": 76, "unit": "°F"}
